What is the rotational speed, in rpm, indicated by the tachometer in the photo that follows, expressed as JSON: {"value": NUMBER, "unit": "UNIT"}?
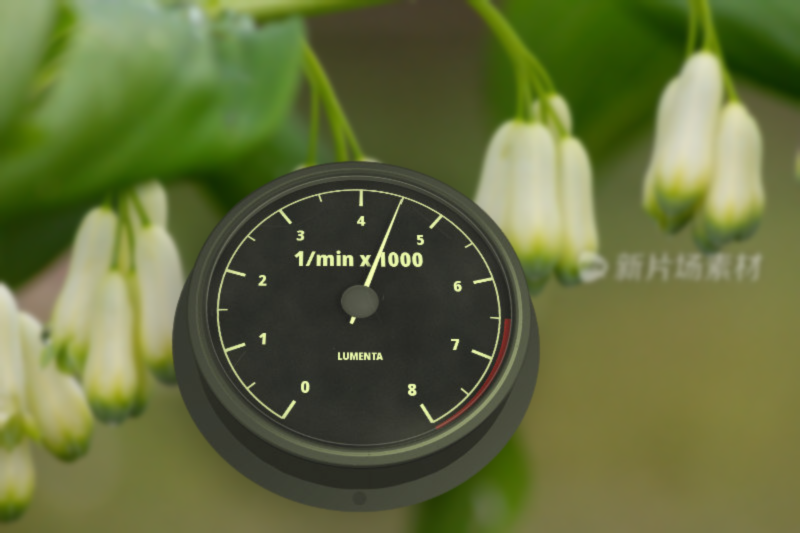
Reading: {"value": 4500, "unit": "rpm"}
